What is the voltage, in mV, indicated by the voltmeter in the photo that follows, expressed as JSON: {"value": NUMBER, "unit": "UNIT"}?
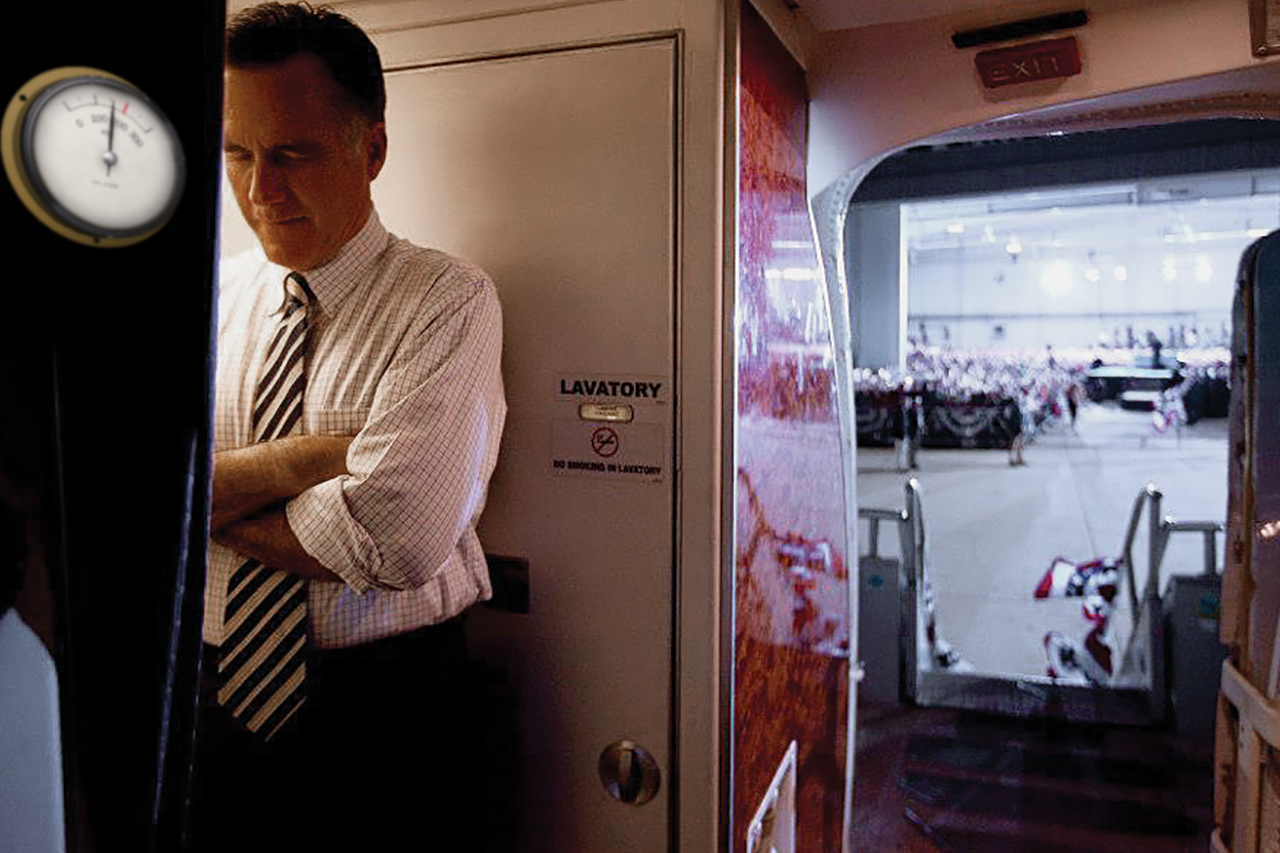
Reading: {"value": 150, "unit": "mV"}
